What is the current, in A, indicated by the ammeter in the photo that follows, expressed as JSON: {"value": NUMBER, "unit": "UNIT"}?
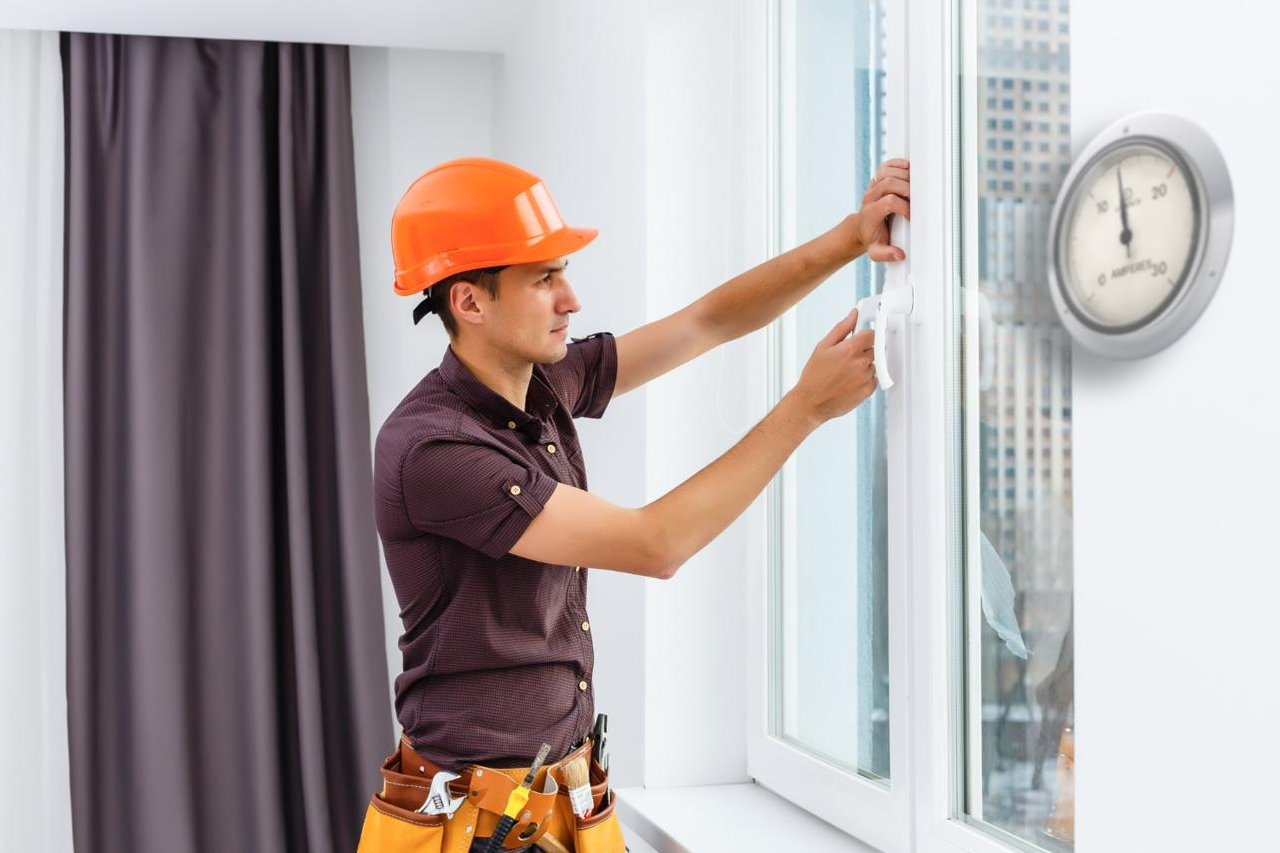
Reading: {"value": 14, "unit": "A"}
